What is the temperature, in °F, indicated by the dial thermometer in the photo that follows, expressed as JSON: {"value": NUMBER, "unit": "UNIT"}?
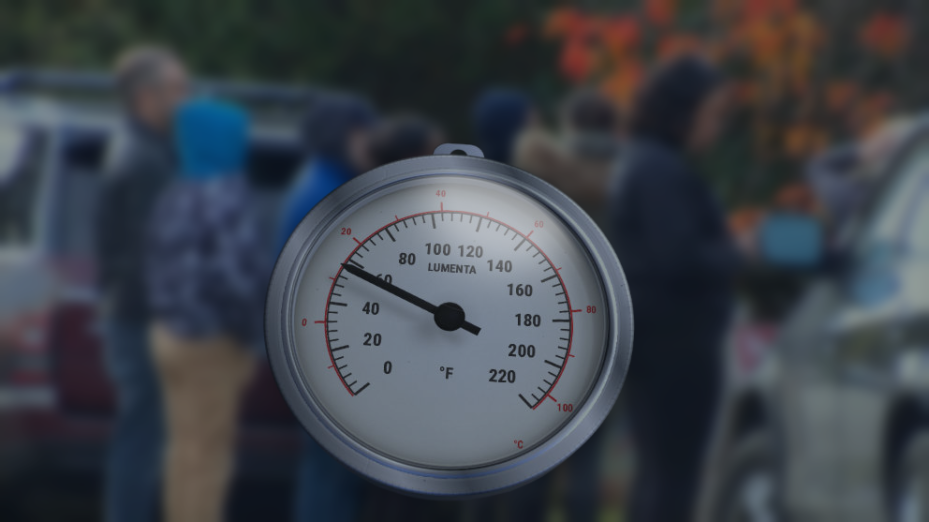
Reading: {"value": 56, "unit": "°F"}
